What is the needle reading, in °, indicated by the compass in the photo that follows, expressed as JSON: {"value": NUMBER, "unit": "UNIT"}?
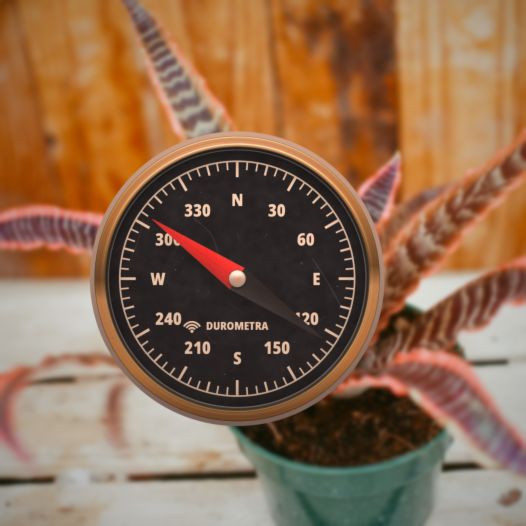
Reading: {"value": 305, "unit": "°"}
